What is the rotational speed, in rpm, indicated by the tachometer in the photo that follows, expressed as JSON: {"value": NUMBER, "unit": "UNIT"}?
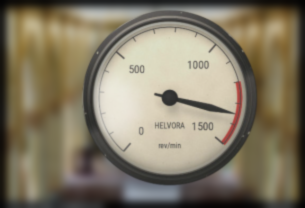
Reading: {"value": 1350, "unit": "rpm"}
